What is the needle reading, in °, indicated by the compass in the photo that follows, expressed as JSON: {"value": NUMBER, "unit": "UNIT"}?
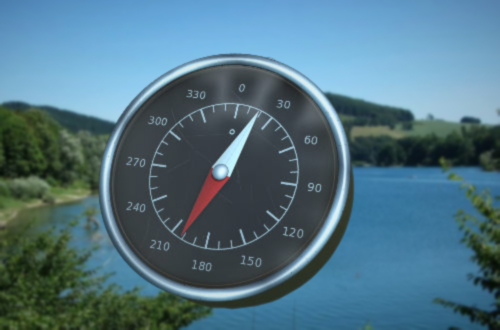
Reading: {"value": 200, "unit": "°"}
